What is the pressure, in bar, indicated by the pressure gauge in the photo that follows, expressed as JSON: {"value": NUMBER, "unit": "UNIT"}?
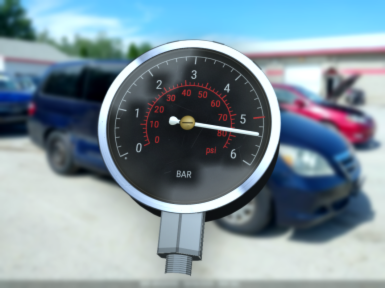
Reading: {"value": 5.4, "unit": "bar"}
